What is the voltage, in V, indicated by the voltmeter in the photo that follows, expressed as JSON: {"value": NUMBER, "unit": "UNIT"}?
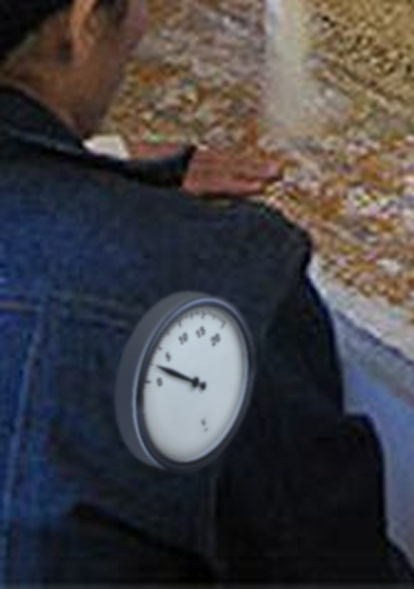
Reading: {"value": 2.5, "unit": "V"}
